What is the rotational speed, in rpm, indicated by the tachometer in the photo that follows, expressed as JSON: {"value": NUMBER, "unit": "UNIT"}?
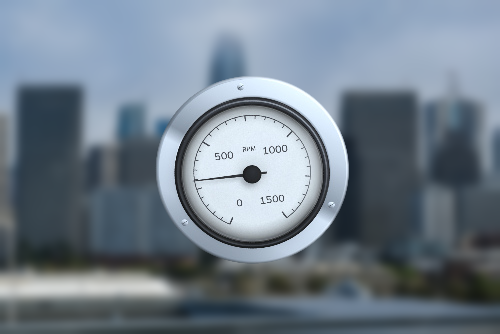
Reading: {"value": 300, "unit": "rpm"}
